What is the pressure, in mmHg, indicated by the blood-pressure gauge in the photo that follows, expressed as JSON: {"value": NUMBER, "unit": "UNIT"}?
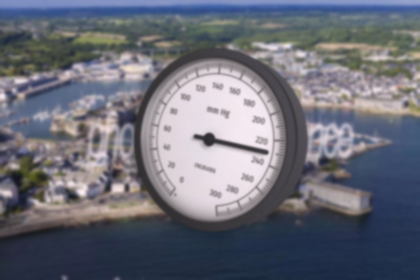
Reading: {"value": 230, "unit": "mmHg"}
